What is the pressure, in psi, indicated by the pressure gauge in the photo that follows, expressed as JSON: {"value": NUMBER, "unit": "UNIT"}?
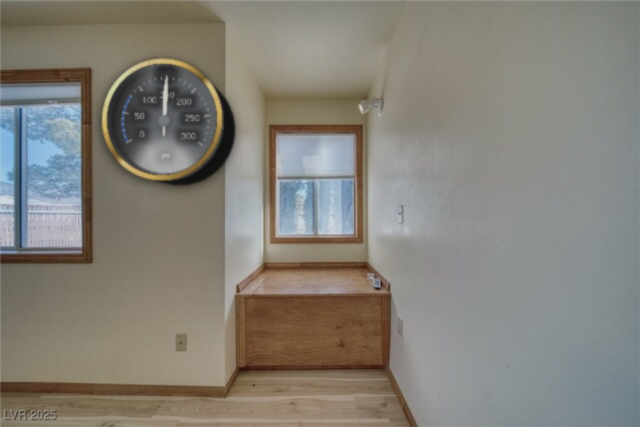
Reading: {"value": 150, "unit": "psi"}
